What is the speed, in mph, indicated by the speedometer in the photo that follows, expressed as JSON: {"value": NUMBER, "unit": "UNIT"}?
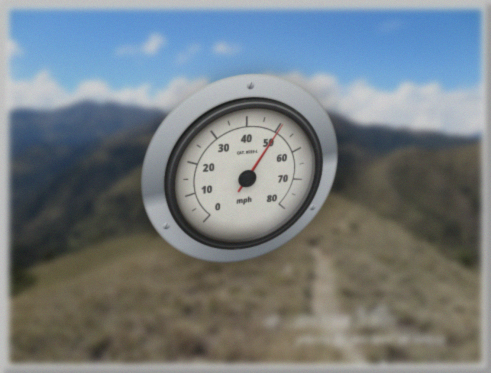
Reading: {"value": 50, "unit": "mph"}
